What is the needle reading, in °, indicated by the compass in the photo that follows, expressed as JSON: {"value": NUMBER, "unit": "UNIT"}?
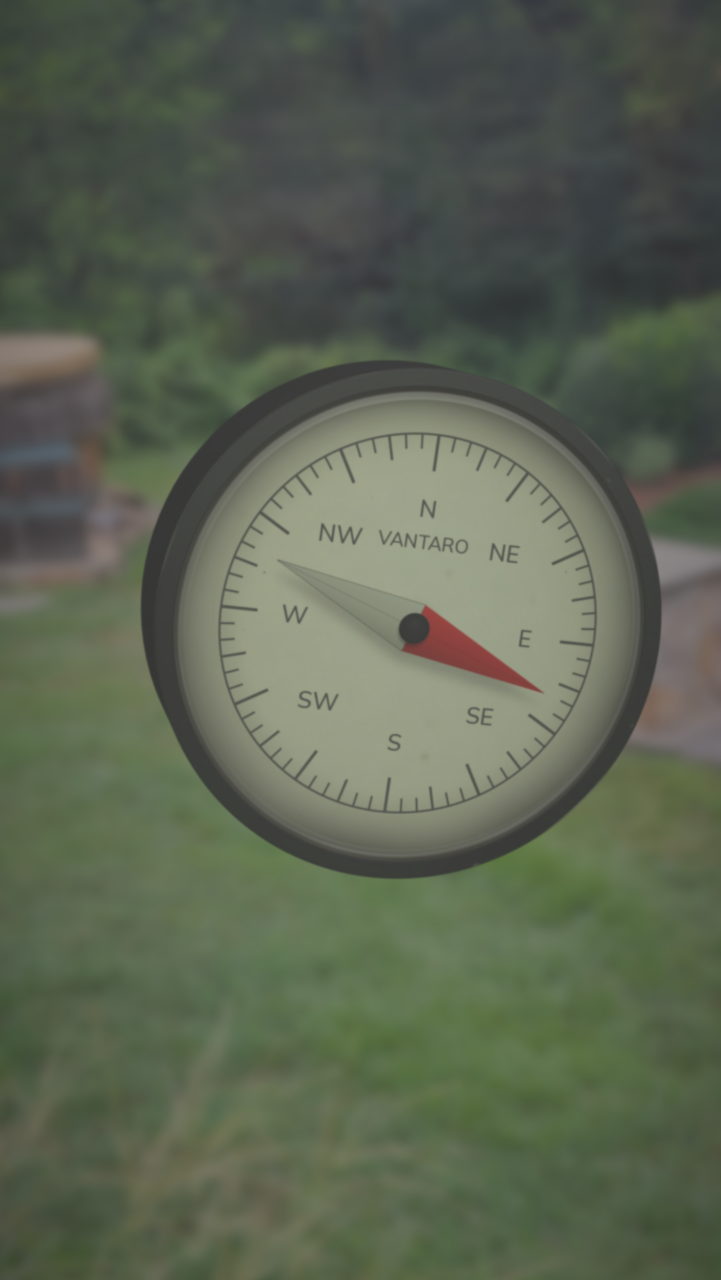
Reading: {"value": 110, "unit": "°"}
